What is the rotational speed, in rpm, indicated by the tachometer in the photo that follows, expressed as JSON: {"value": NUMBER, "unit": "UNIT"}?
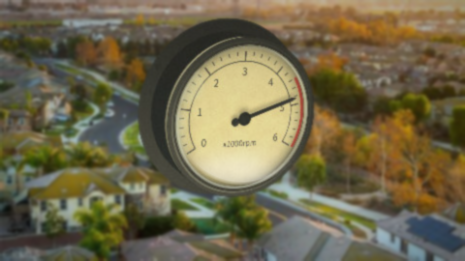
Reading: {"value": 4800, "unit": "rpm"}
